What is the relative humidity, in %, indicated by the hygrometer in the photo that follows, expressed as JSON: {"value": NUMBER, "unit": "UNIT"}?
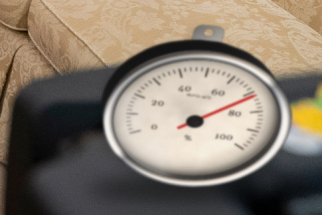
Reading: {"value": 70, "unit": "%"}
